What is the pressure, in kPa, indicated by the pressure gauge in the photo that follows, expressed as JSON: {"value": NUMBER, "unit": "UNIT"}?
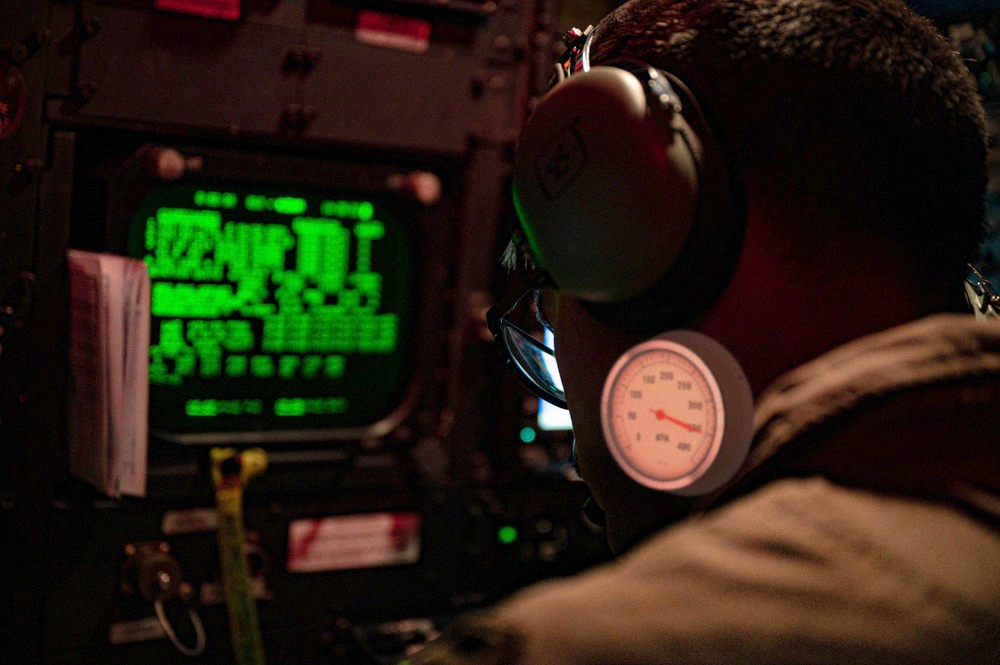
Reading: {"value": 350, "unit": "kPa"}
